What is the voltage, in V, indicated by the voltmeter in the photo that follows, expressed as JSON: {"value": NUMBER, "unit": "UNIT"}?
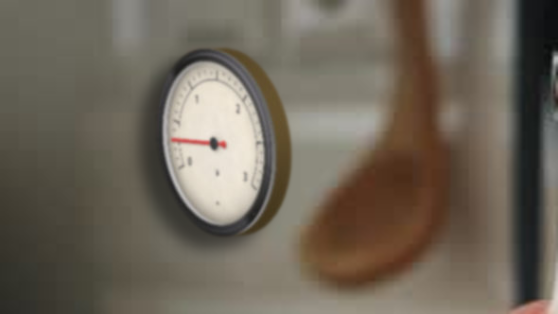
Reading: {"value": 0.3, "unit": "V"}
